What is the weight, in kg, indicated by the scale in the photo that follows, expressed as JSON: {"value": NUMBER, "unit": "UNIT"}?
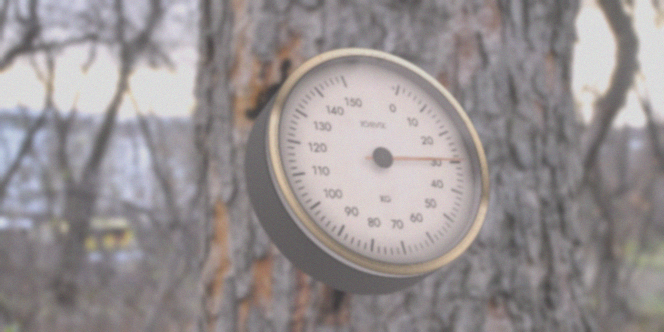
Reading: {"value": 30, "unit": "kg"}
